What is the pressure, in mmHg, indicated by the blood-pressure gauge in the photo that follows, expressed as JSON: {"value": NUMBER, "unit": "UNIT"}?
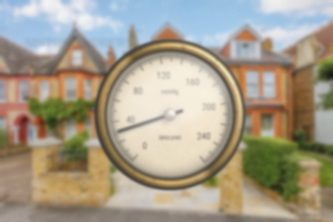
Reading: {"value": 30, "unit": "mmHg"}
